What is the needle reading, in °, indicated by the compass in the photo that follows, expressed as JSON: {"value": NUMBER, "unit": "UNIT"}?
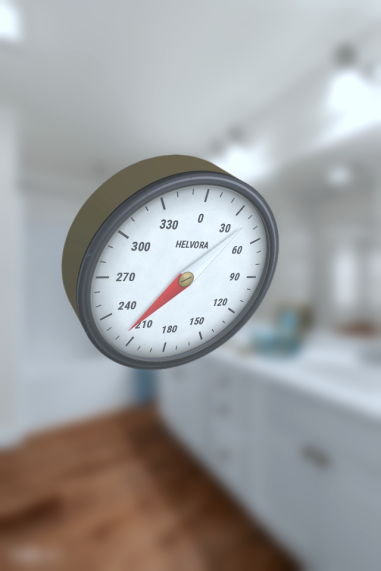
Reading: {"value": 220, "unit": "°"}
